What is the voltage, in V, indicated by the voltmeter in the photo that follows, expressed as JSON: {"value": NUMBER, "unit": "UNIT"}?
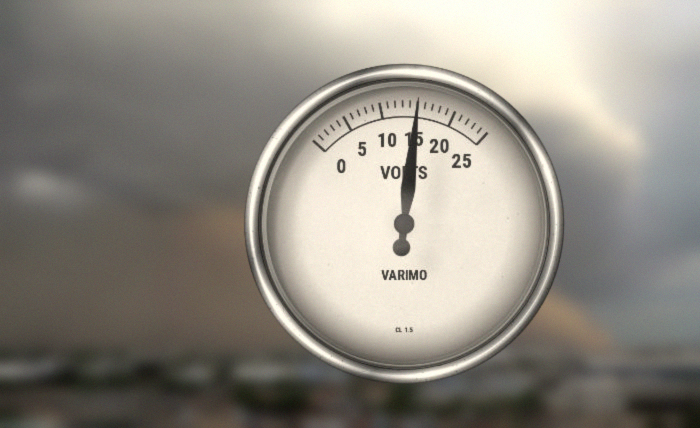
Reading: {"value": 15, "unit": "V"}
